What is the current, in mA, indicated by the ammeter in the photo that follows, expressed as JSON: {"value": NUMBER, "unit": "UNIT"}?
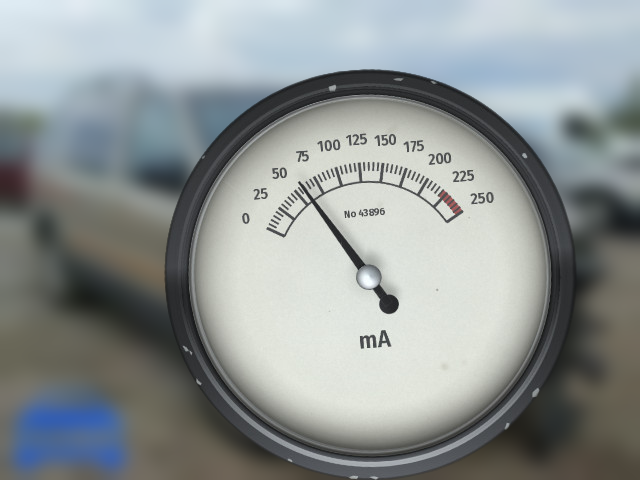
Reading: {"value": 60, "unit": "mA"}
